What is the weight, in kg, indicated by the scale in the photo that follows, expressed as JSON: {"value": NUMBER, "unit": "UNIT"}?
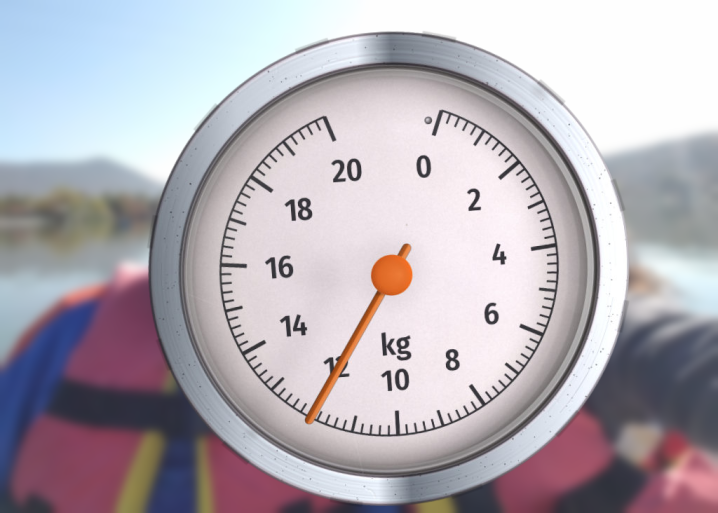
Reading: {"value": 12, "unit": "kg"}
